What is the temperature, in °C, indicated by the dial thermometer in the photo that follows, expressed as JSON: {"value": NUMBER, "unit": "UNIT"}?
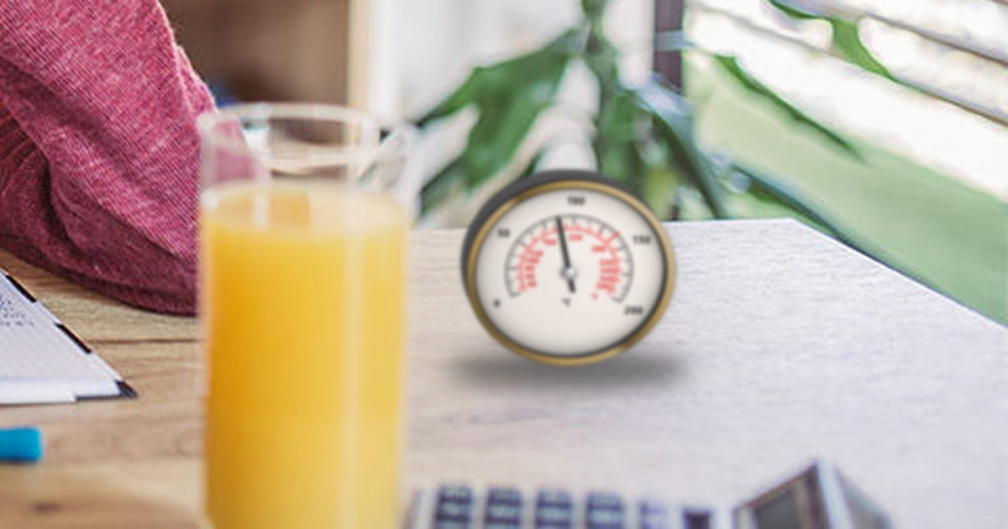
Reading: {"value": 87.5, "unit": "°C"}
